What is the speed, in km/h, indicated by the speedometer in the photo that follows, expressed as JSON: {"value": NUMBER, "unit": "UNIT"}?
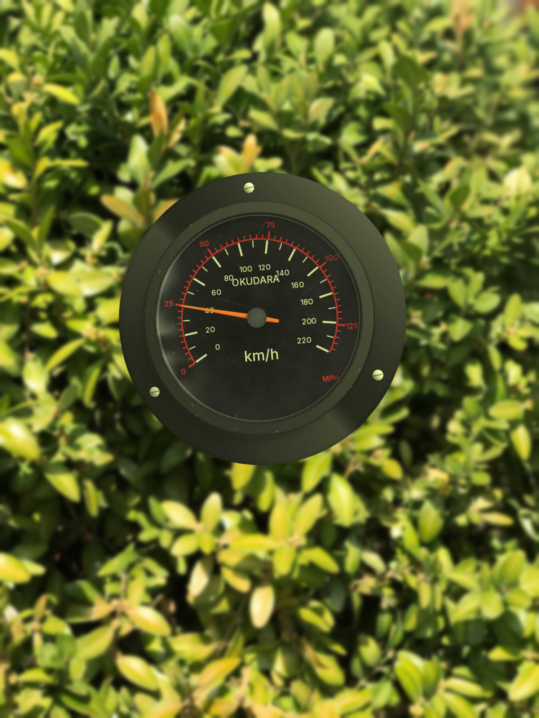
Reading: {"value": 40, "unit": "km/h"}
